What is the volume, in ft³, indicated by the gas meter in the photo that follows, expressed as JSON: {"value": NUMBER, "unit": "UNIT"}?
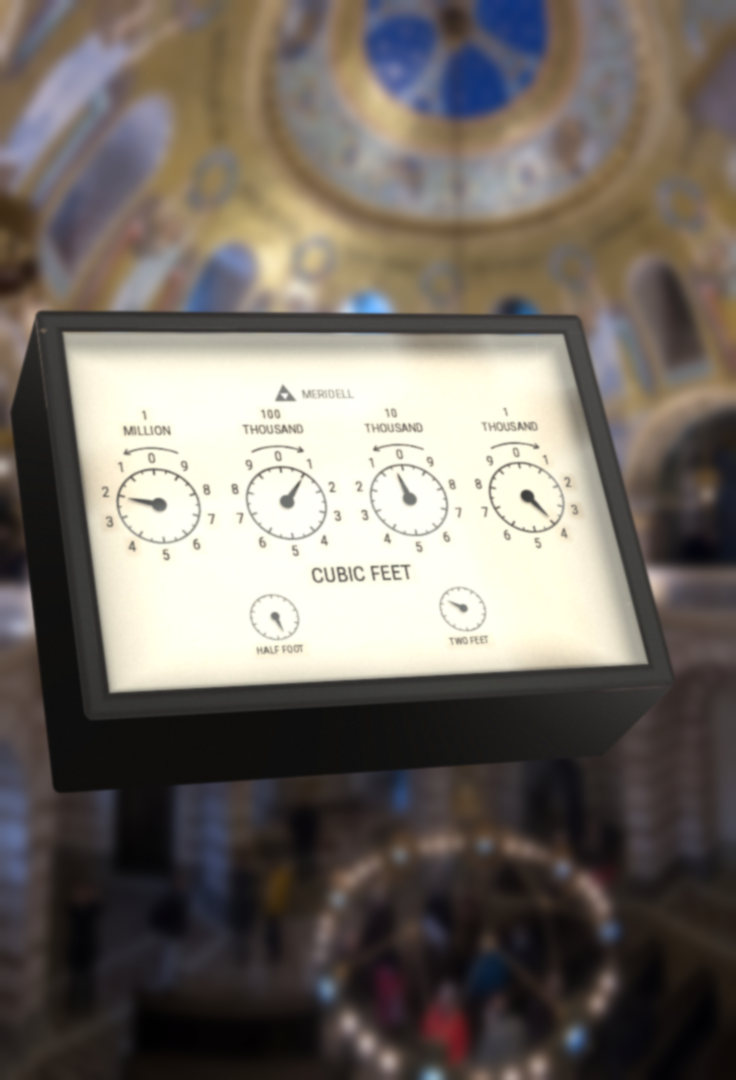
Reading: {"value": 210400, "unit": "ft³"}
